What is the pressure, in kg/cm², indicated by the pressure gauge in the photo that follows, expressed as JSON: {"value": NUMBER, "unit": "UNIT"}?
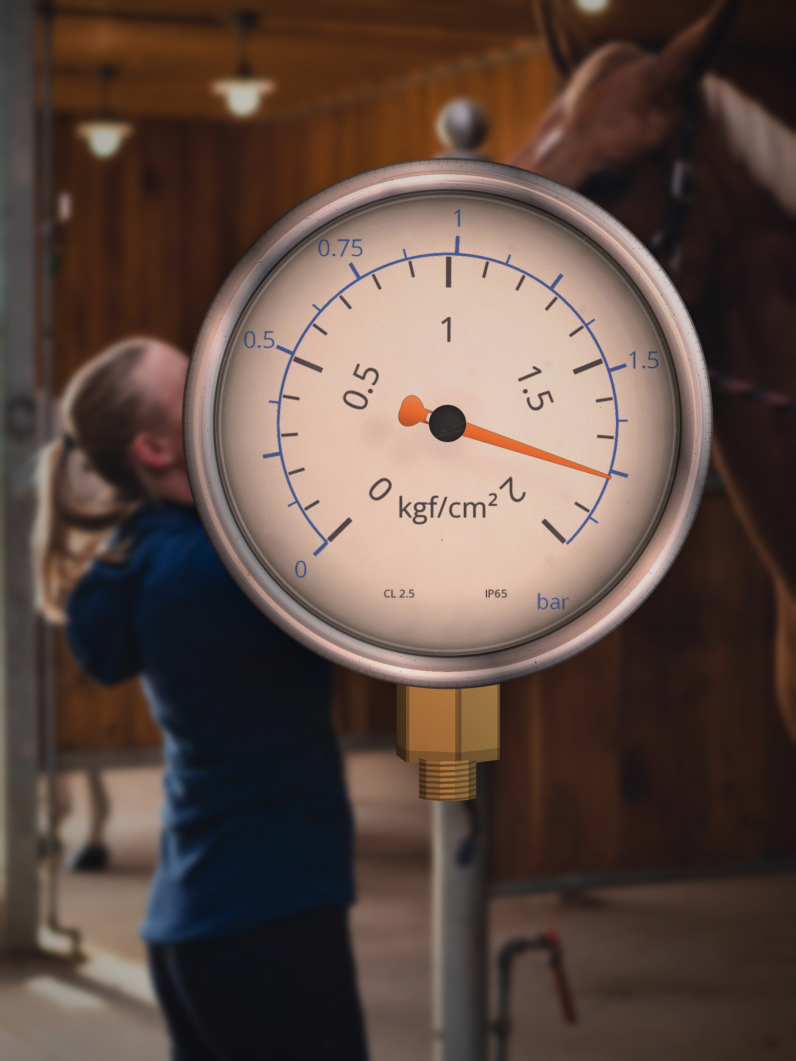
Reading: {"value": 1.8, "unit": "kg/cm²"}
